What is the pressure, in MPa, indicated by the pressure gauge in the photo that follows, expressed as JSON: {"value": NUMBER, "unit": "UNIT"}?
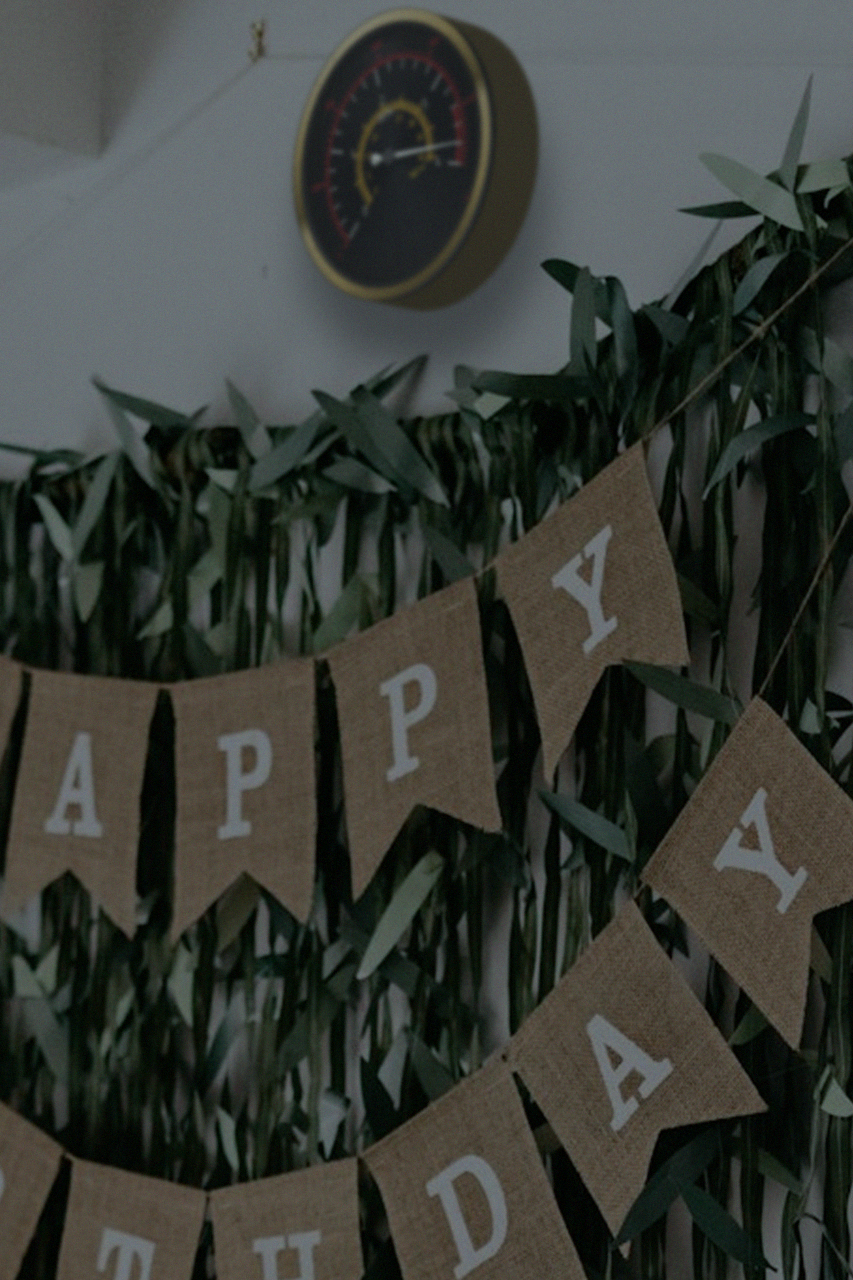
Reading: {"value": 3.8, "unit": "MPa"}
